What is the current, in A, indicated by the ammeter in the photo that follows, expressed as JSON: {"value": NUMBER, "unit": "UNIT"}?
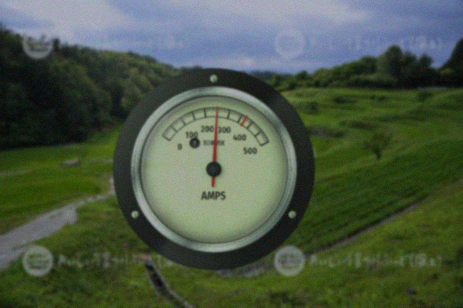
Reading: {"value": 250, "unit": "A"}
